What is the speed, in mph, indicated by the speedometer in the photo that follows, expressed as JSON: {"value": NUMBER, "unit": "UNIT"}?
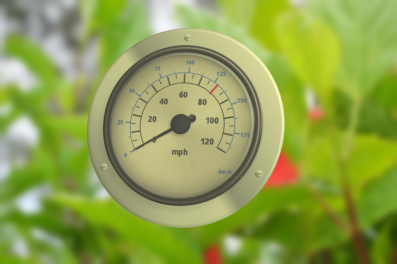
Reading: {"value": 0, "unit": "mph"}
